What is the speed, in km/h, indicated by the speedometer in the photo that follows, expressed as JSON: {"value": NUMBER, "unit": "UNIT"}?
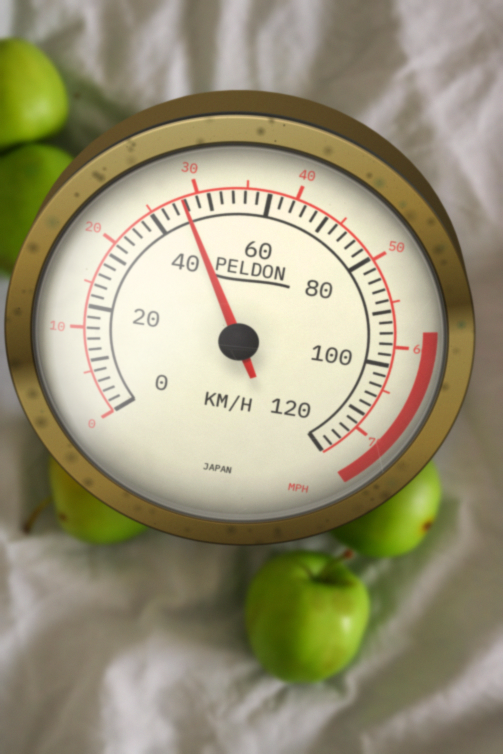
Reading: {"value": 46, "unit": "km/h"}
